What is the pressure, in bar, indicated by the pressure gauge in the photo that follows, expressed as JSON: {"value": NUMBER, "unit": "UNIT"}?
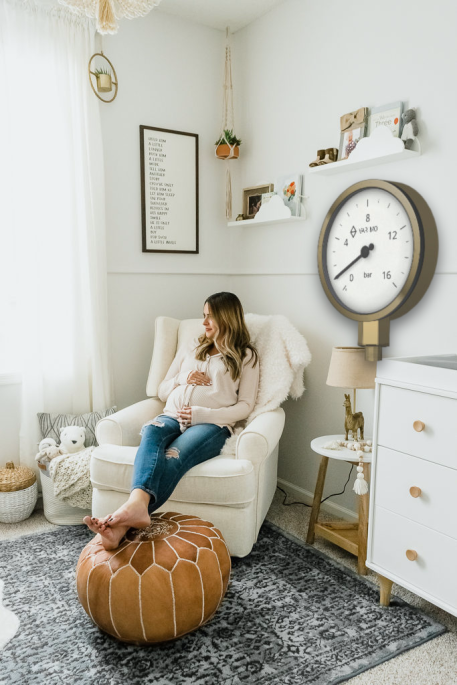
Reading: {"value": 1, "unit": "bar"}
